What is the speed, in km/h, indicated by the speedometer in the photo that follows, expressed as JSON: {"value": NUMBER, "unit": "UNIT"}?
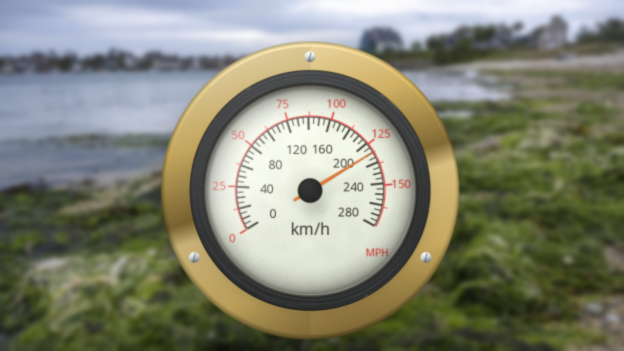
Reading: {"value": 210, "unit": "km/h"}
